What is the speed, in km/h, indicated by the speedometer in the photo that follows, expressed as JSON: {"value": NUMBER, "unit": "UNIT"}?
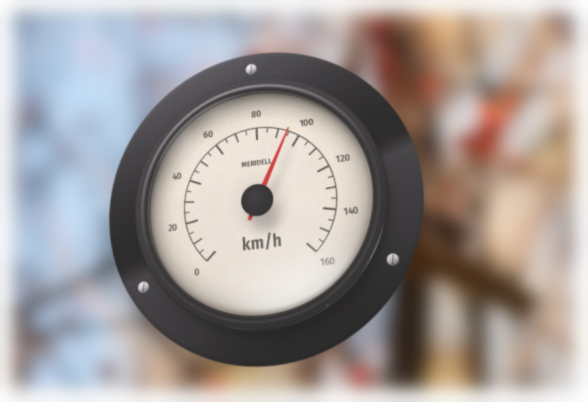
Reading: {"value": 95, "unit": "km/h"}
